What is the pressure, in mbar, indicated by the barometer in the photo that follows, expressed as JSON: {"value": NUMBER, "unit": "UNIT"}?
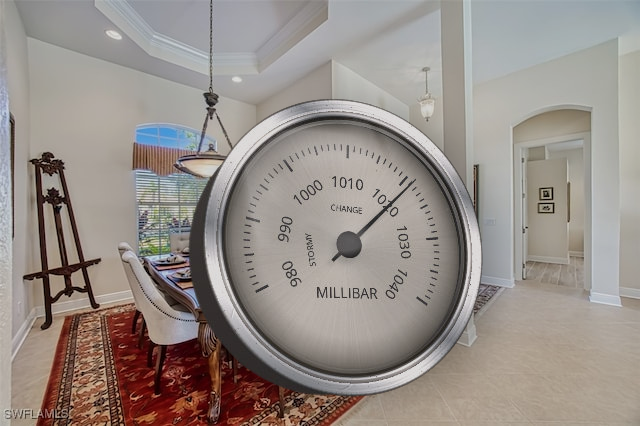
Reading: {"value": 1021, "unit": "mbar"}
